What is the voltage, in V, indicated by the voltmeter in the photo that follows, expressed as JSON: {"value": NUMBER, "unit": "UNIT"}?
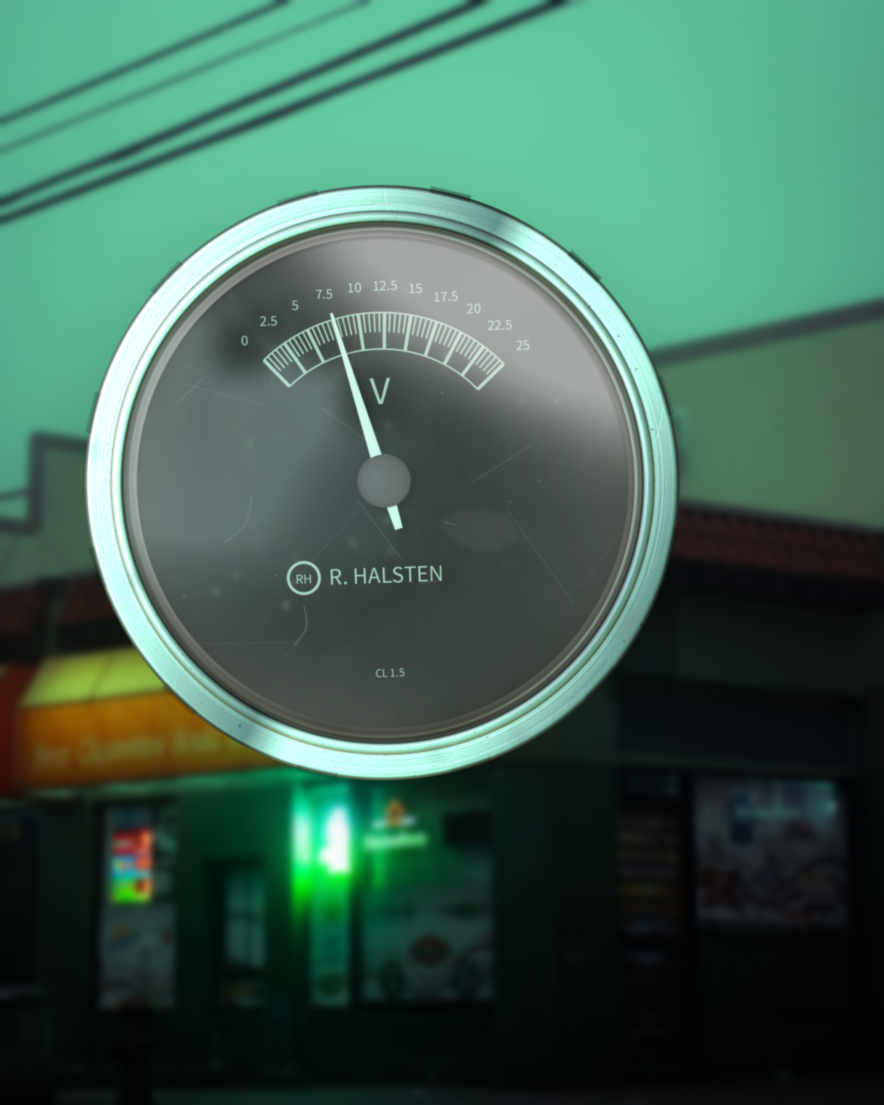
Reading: {"value": 7.5, "unit": "V"}
